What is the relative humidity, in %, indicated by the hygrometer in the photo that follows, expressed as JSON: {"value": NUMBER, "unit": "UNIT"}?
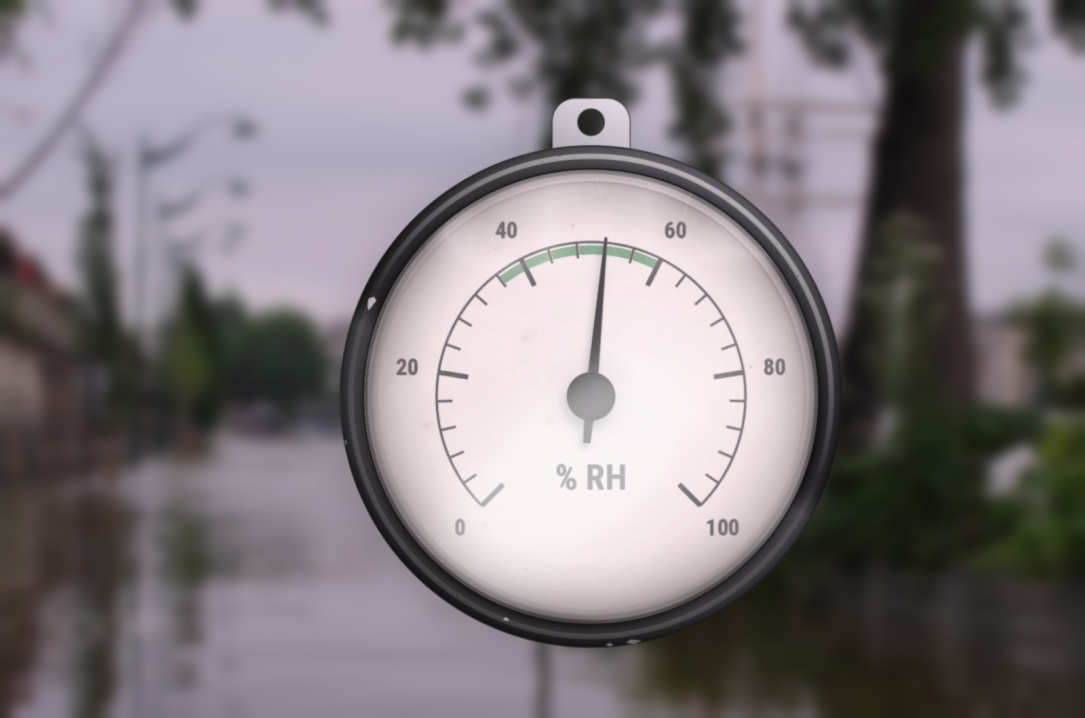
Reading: {"value": 52, "unit": "%"}
